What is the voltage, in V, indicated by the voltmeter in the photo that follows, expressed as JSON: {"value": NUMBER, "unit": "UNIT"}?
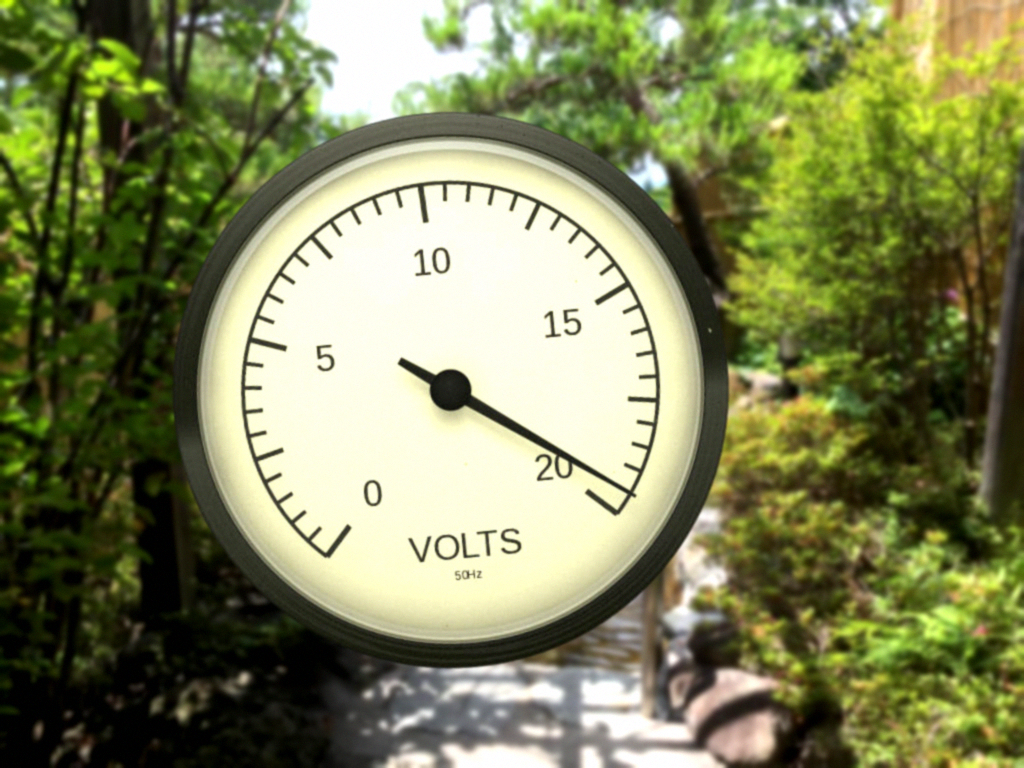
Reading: {"value": 19.5, "unit": "V"}
